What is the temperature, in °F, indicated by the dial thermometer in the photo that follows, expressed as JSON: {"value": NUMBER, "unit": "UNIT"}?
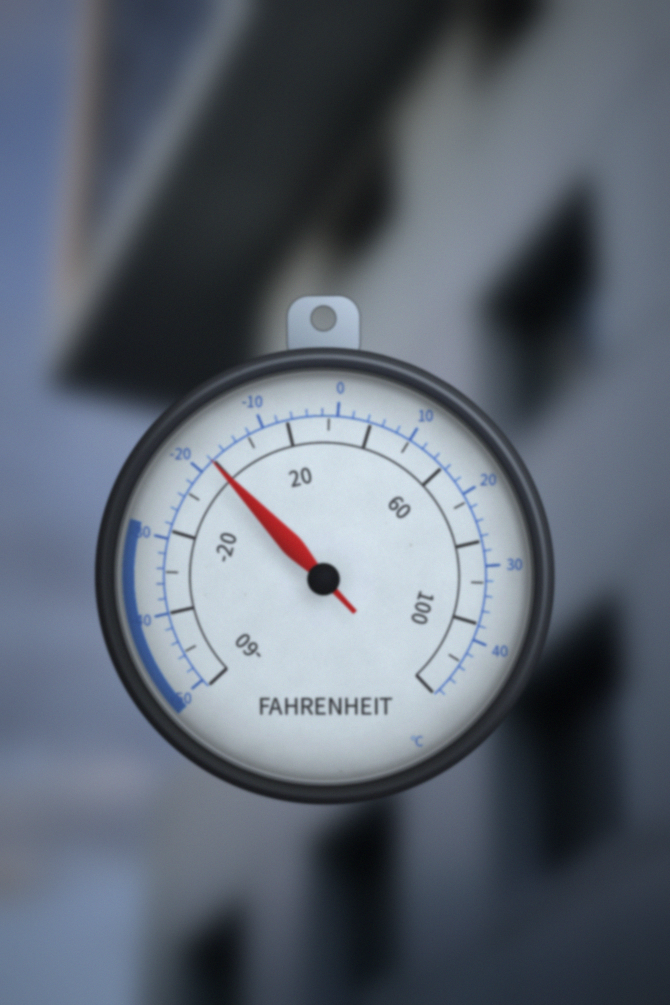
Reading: {"value": 0, "unit": "°F"}
